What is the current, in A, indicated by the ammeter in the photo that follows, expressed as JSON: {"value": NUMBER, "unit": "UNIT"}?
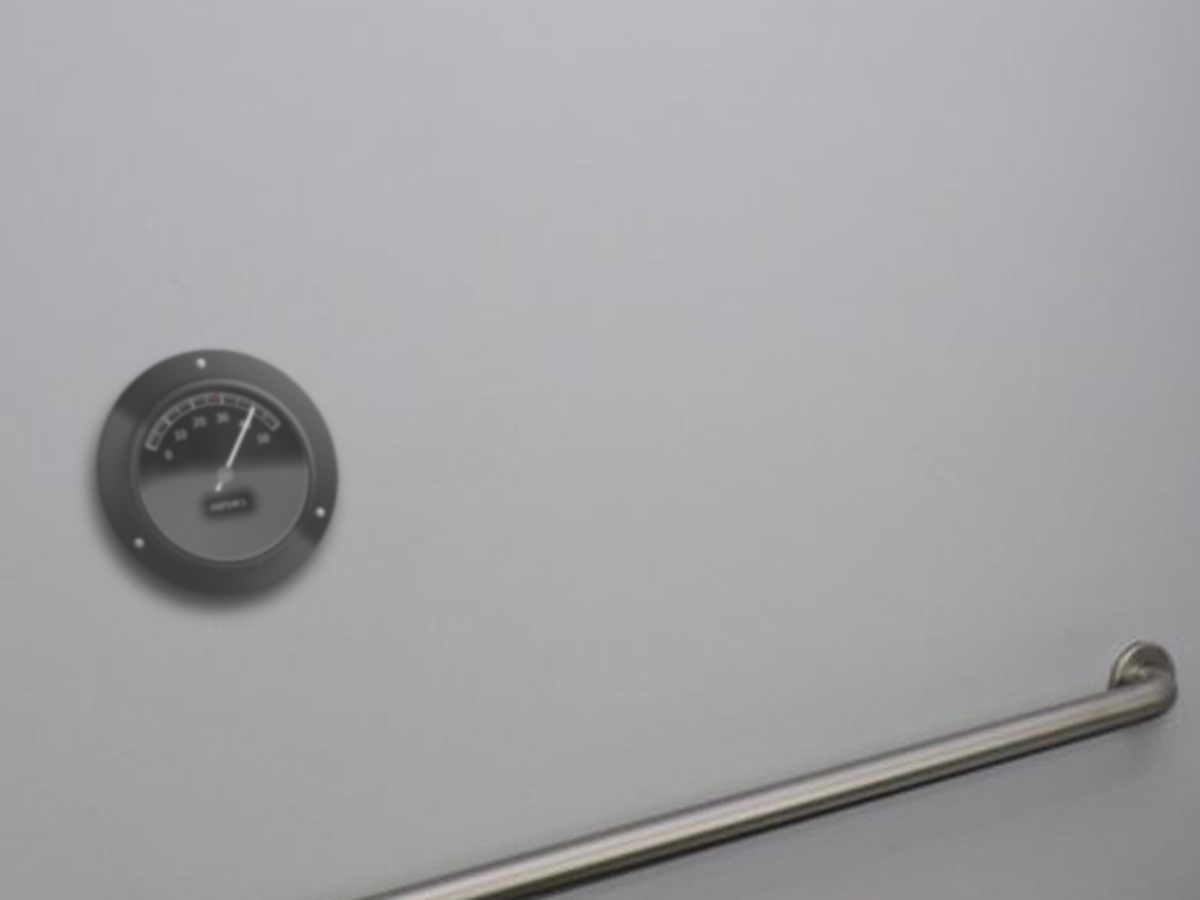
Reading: {"value": 40, "unit": "A"}
